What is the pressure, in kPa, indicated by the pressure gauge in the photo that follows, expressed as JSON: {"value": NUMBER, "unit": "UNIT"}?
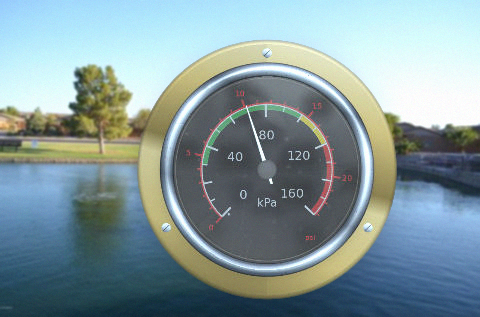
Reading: {"value": 70, "unit": "kPa"}
